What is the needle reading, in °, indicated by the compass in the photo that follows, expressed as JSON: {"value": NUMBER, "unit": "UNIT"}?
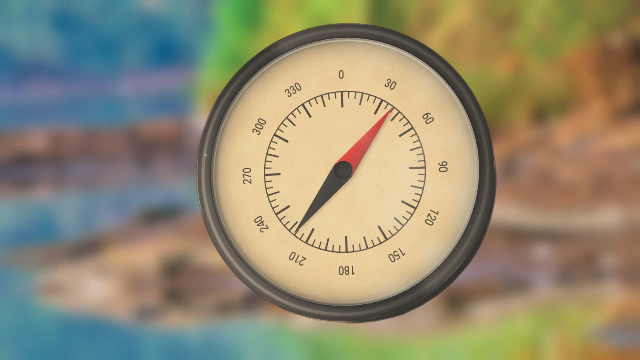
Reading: {"value": 40, "unit": "°"}
